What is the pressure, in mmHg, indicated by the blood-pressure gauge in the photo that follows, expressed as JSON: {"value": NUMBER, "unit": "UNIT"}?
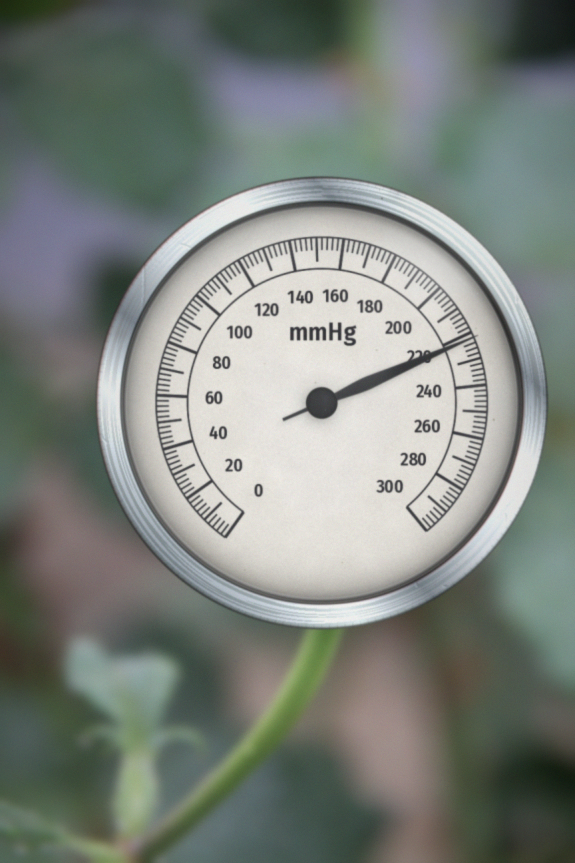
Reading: {"value": 222, "unit": "mmHg"}
